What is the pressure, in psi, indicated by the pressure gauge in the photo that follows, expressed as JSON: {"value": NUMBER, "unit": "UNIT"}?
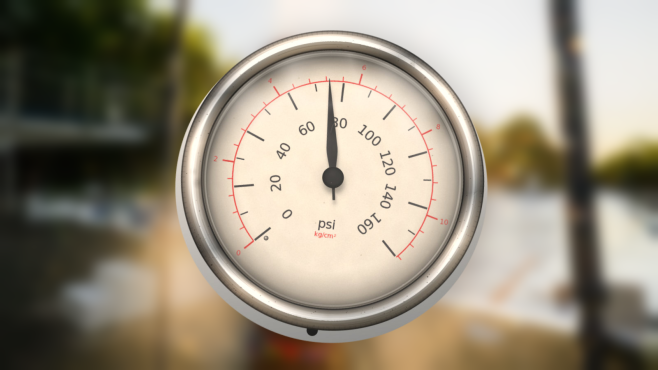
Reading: {"value": 75, "unit": "psi"}
